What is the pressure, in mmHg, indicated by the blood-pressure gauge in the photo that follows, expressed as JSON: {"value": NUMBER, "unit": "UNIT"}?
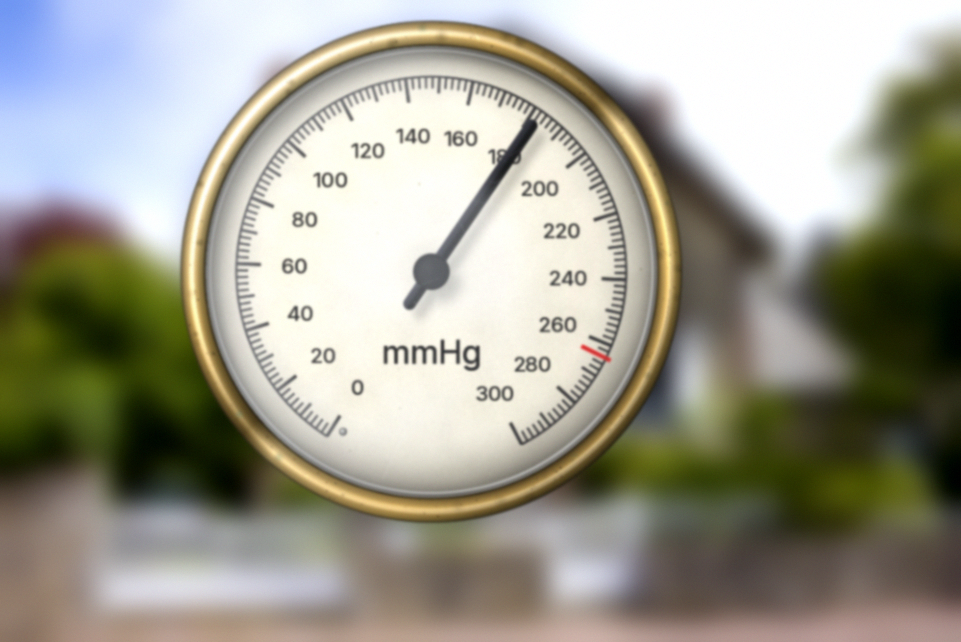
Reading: {"value": 182, "unit": "mmHg"}
